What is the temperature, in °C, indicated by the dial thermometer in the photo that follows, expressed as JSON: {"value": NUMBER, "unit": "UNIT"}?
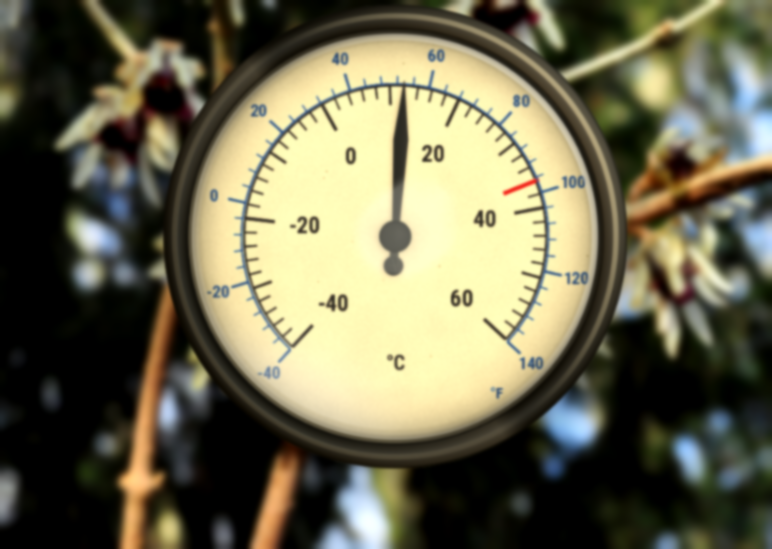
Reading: {"value": 12, "unit": "°C"}
